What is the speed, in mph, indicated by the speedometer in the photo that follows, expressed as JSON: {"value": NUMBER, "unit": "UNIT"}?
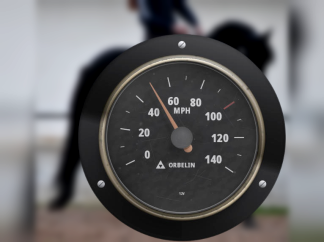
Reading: {"value": 50, "unit": "mph"}
